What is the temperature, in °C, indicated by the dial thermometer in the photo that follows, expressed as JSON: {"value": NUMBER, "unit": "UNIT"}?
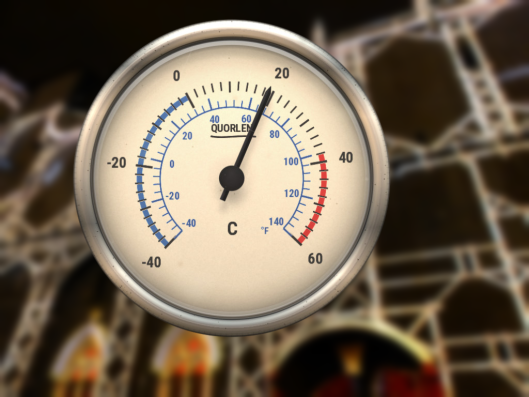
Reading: {"value": 19, "unit": "°C"}
